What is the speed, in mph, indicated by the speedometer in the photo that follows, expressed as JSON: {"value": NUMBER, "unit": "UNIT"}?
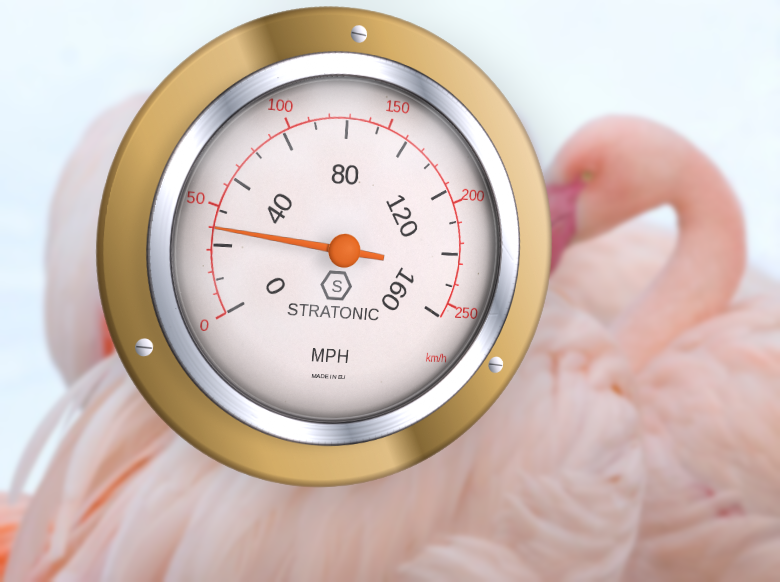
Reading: {"value": 25, "unit": "mph"}
